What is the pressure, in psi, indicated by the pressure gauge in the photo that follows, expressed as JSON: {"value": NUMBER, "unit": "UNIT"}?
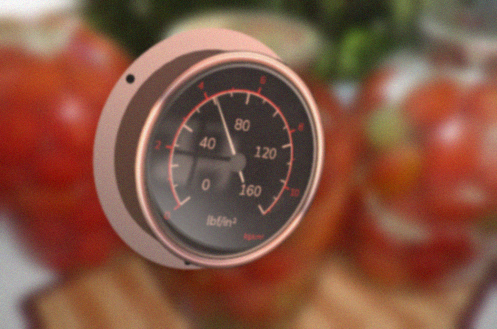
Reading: {"value": 60, "unit": "psi"}
